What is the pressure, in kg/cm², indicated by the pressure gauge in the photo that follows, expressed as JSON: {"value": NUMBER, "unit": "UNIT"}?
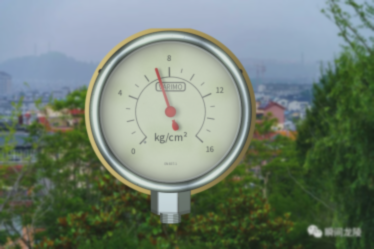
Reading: {"value": 7, "unit": "kg/cm²"}
